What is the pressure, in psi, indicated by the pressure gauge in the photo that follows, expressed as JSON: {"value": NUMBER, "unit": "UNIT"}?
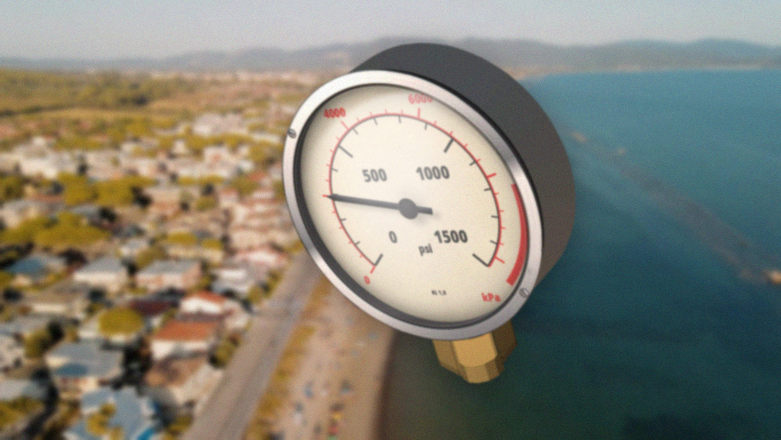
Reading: {"value": 300, "unit": "psi"}
